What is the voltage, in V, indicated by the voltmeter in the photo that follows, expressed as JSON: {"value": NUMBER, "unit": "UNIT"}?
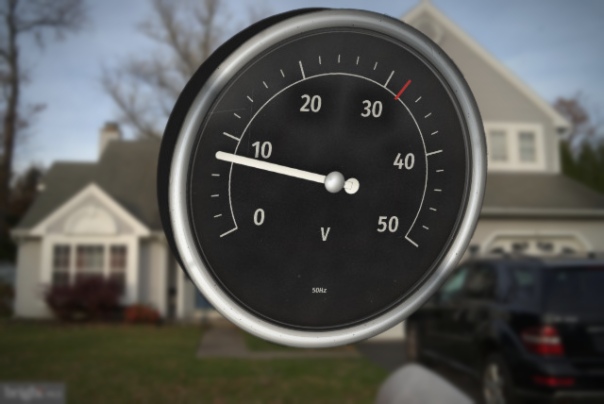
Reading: {"value": 8, "unit": "V"}
